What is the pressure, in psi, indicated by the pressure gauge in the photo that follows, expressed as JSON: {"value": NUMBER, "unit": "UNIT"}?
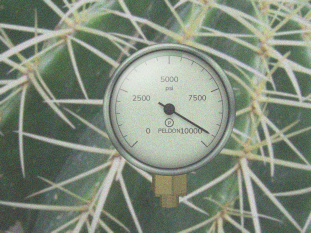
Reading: {"value": 9500, "unit": "psi"}
